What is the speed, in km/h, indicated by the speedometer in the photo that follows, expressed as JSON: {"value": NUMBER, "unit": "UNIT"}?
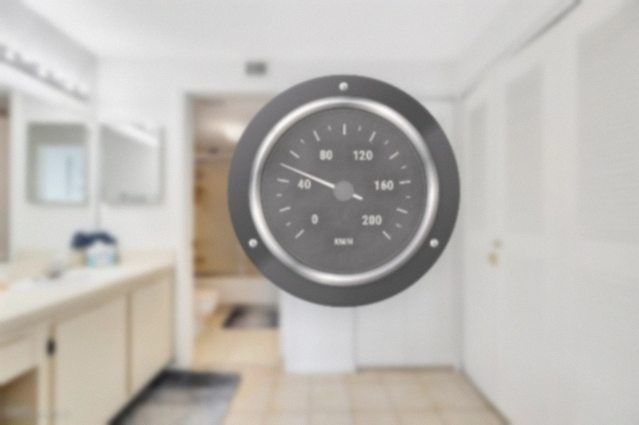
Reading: {"value": 50, "unit": "km/h"}
